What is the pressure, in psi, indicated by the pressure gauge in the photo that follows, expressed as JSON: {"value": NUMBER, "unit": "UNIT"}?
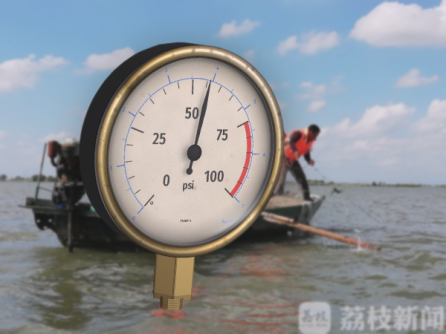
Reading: {"value": 55, "unit": "psi"}
